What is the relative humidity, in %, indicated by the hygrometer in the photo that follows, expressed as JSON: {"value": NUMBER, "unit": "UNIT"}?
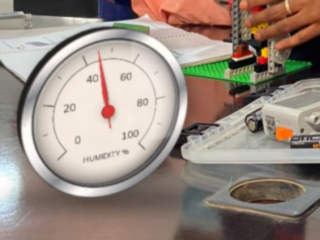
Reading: {"value": 45, "unit": "%"}
